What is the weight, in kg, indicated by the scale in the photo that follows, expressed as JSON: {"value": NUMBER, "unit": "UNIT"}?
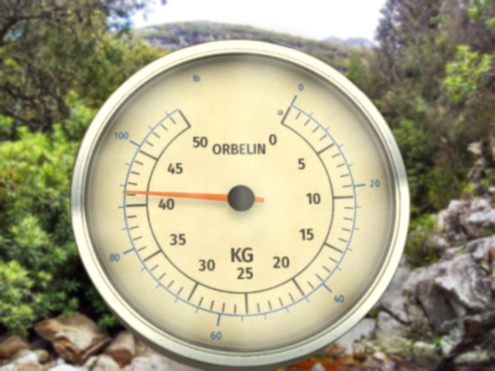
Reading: {"value": 41, "unit": "kg"}
